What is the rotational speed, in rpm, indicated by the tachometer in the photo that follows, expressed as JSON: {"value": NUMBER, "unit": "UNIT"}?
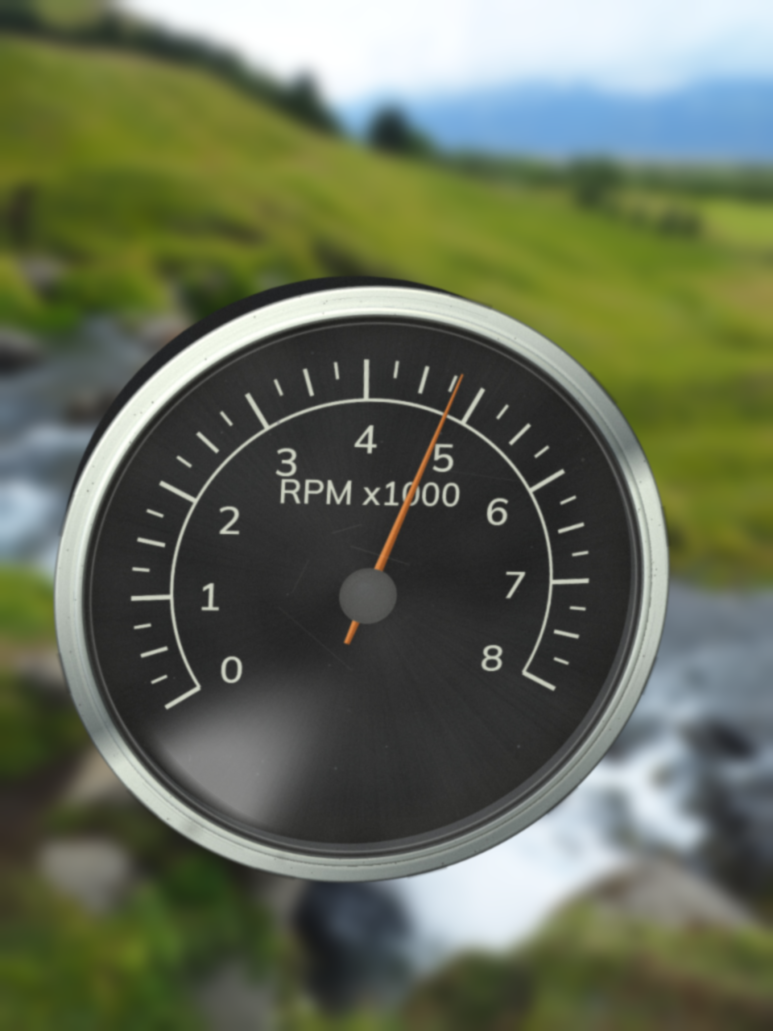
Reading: {"value": 4750, "unit": "rpm"}
